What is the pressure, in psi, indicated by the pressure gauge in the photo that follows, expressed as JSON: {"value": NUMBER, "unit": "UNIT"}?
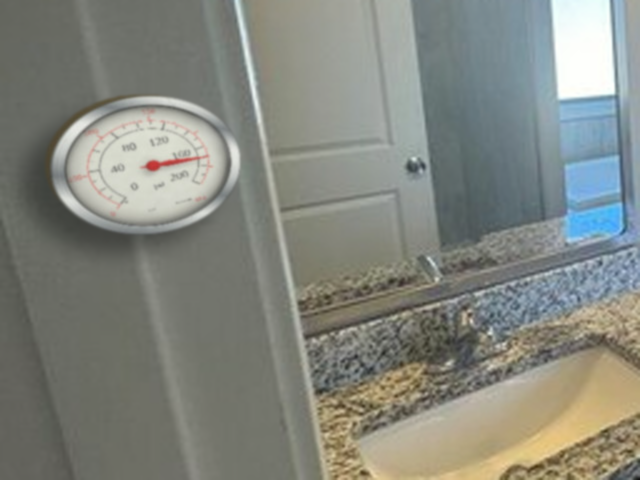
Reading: {"value": 170, "unit": "psi"}
